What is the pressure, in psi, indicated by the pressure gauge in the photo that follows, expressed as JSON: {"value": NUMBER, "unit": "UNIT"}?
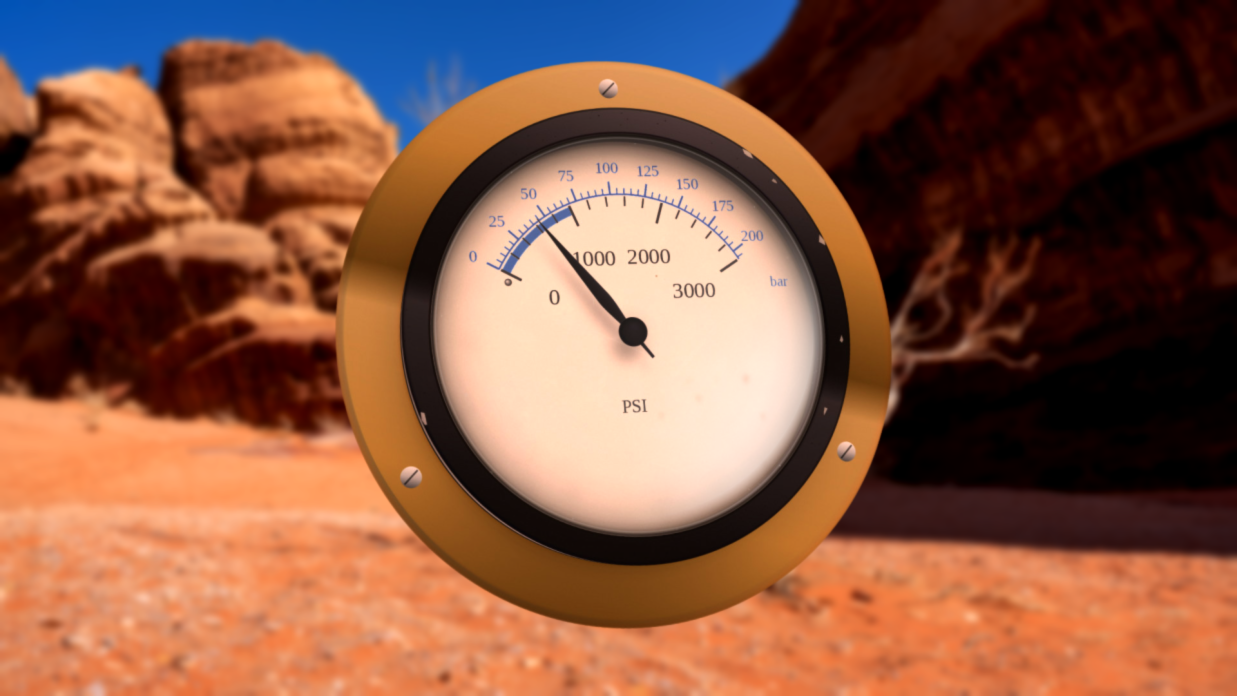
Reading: {"value": 600, "unit": "psi"}
